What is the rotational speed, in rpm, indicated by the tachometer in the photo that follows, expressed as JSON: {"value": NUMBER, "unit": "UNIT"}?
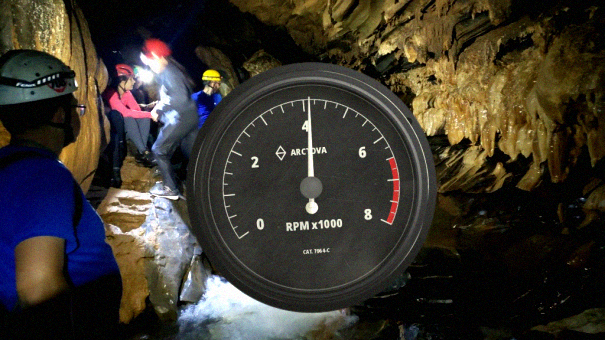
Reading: {"value": 4125, "unit": "rpm"}
